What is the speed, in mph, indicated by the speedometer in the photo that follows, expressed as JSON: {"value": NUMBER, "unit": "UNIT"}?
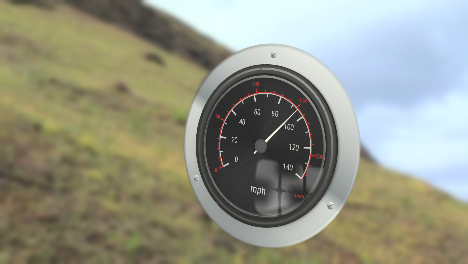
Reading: {"value": 95, "unit": "mph"}
